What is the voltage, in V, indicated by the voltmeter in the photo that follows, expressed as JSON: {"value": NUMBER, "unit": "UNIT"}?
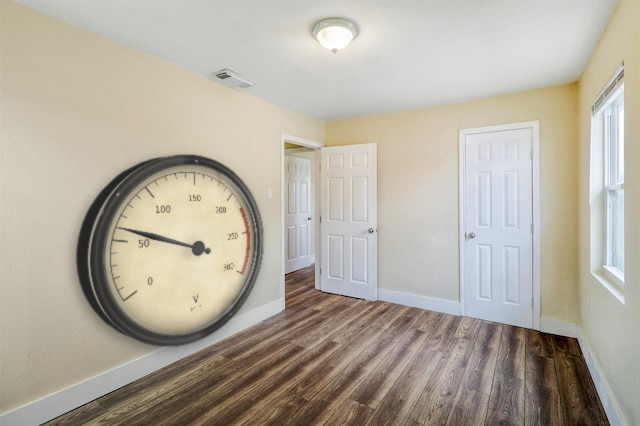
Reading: {"value": 60, "unit": "V"}
